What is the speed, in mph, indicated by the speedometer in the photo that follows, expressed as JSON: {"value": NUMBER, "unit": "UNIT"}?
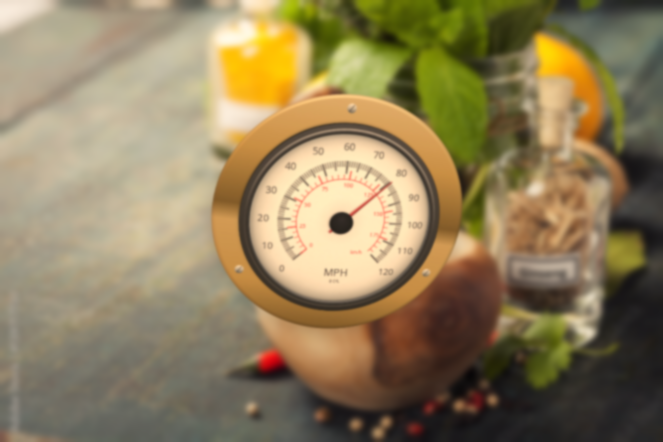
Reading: {"value": 80, "unit": "mph"}
